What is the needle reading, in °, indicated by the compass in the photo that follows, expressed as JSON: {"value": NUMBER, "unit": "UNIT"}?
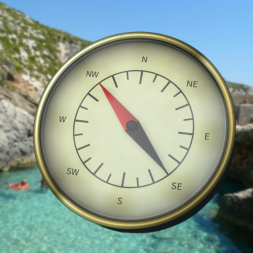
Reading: {"value": 315, "unit": "°"}
